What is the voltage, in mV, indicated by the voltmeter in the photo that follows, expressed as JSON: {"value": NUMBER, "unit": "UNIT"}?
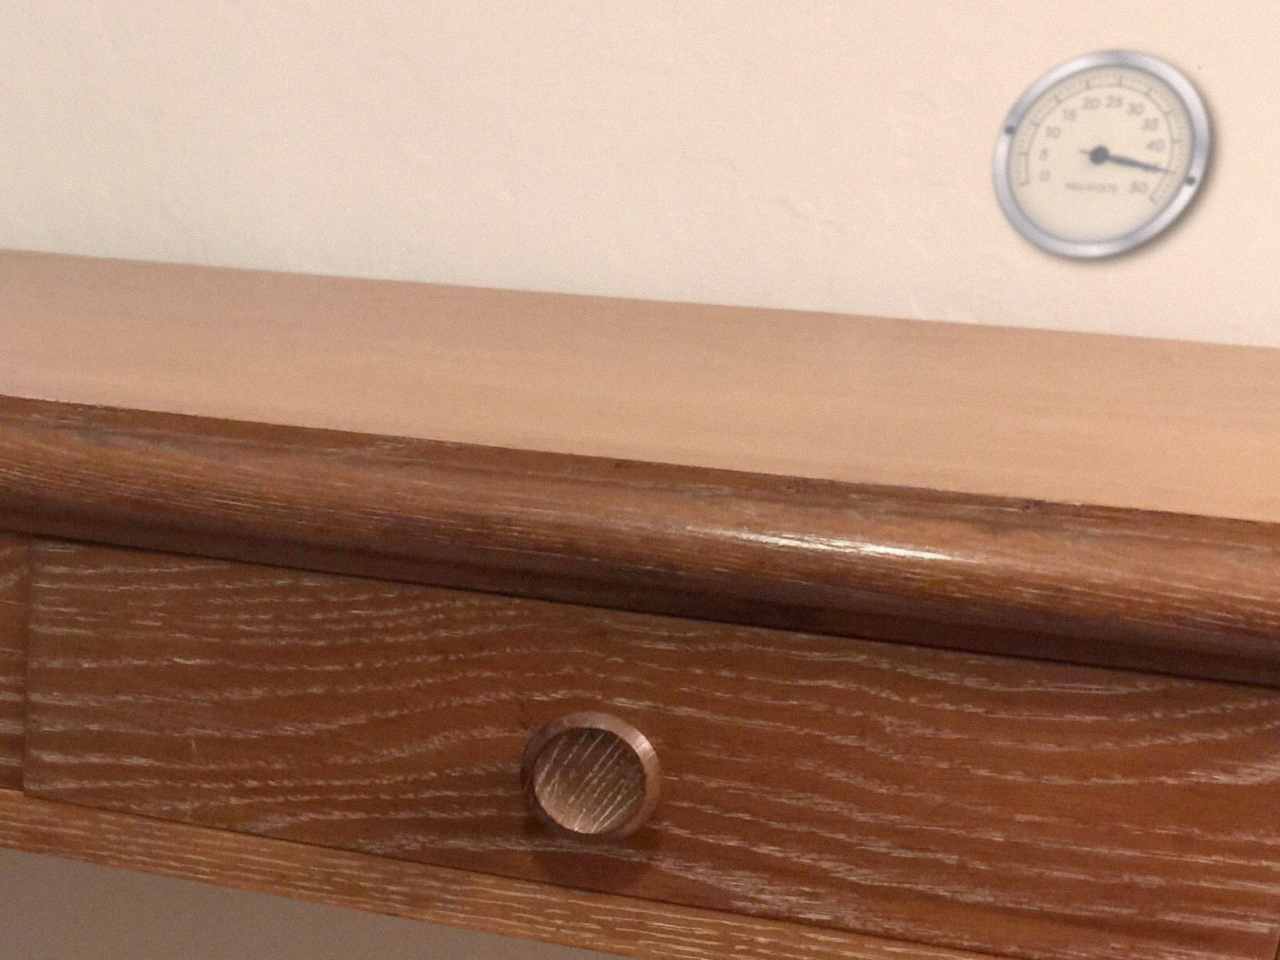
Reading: {"value": 45, "unit": "mV"}
